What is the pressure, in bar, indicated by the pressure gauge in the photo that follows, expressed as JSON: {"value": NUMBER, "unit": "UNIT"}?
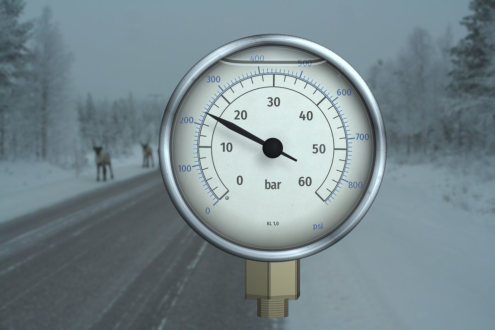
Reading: {"value": 16, "unit": "bar"}
